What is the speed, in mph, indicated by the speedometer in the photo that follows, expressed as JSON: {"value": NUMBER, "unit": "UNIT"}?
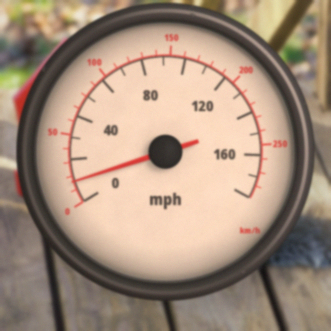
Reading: {"value": 10, "unit": "mph"}
